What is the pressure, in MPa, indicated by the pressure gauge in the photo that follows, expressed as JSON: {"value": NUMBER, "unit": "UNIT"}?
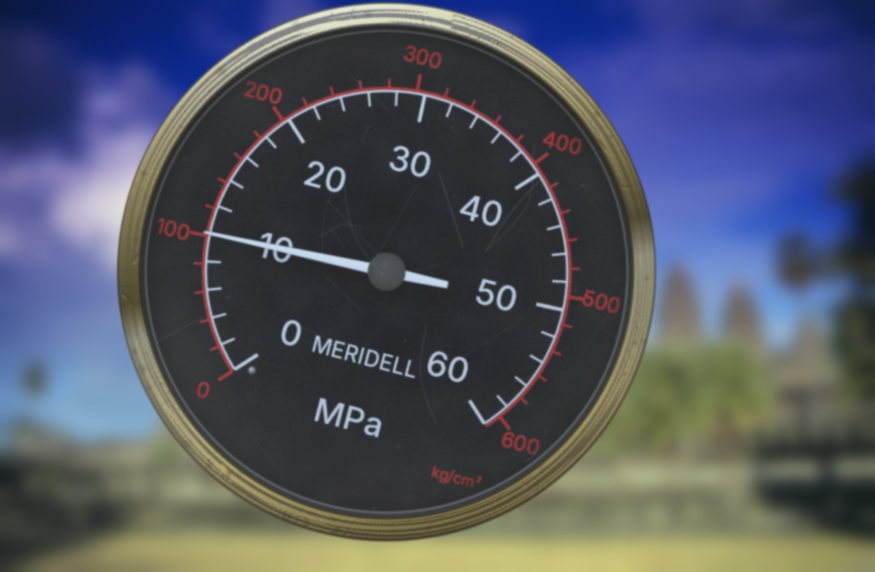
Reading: {"value": 10, "unit": "MPa"}
